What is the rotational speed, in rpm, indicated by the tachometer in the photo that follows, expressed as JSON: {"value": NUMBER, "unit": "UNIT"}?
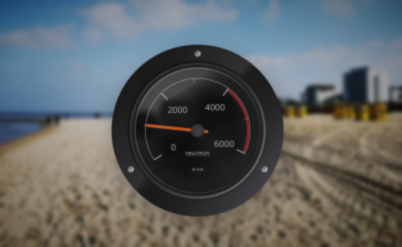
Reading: {"value": 1000, "unit": "rpm"}
